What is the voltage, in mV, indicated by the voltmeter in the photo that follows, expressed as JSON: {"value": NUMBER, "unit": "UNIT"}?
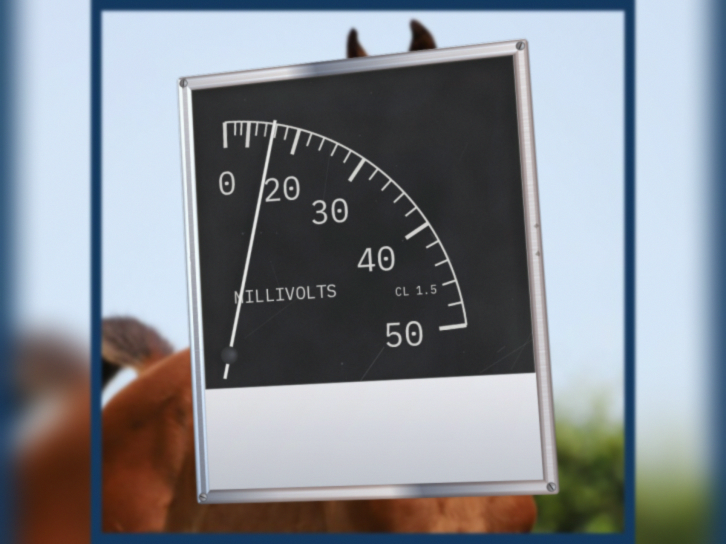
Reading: {"value": 16, "unit": "mV"}
